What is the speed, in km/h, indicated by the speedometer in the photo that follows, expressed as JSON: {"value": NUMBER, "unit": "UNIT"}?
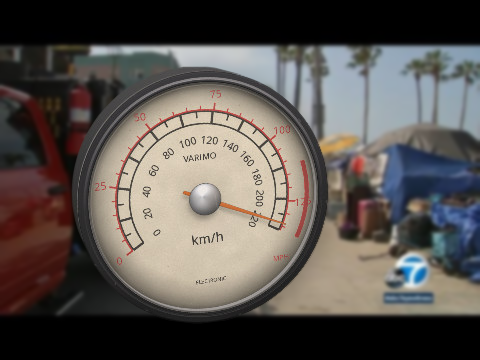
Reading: {"value": 215, "unit": "km/h"}
